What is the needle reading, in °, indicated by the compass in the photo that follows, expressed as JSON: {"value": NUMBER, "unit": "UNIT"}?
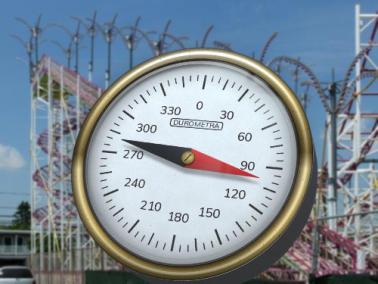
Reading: {"value": 100, "unit": "°"}
